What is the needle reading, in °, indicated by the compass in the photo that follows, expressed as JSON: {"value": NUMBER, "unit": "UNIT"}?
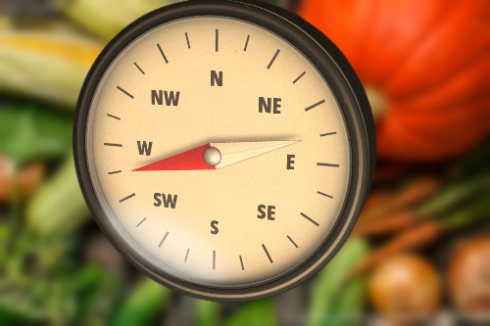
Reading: {"value": 255, "unit": "°"}
